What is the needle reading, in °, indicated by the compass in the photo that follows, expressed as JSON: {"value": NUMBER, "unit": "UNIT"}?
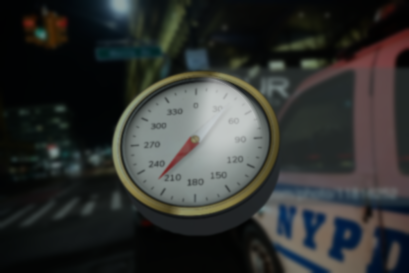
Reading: {"value": 220, "unit": "°"}
